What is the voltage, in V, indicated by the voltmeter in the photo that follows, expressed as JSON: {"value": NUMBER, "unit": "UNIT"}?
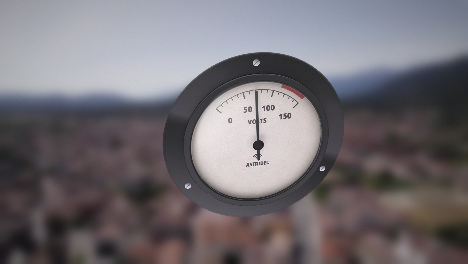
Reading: {"value": 70, "unit": "V"}
